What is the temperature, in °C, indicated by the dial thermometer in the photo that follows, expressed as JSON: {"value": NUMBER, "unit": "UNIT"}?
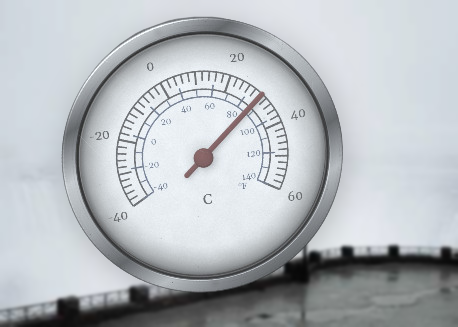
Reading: {"value": 30, "unit": "°C"}
